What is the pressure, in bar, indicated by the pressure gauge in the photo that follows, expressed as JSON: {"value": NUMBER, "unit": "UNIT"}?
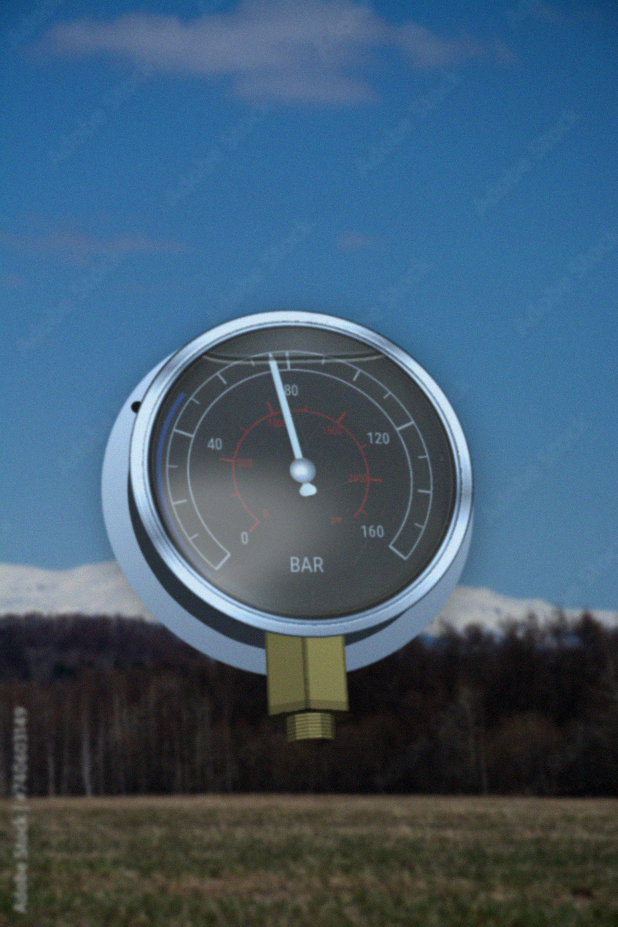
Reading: {"value": 75, "unit": "bar"}
